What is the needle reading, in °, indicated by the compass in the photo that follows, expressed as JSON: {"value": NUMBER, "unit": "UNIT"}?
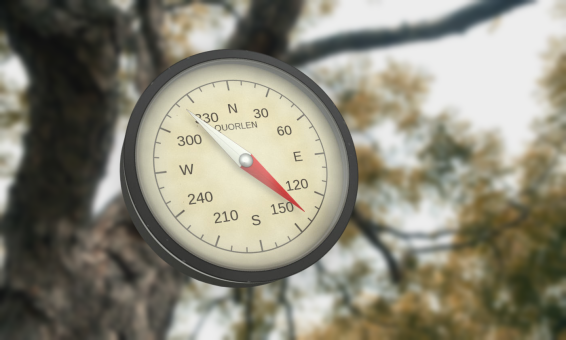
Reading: {"value": 140, "unit": "°"}
